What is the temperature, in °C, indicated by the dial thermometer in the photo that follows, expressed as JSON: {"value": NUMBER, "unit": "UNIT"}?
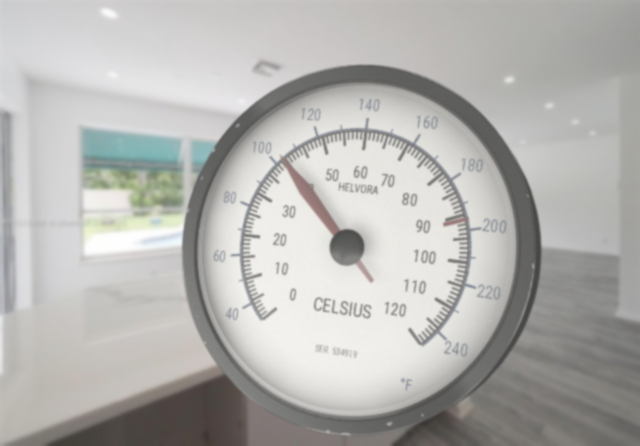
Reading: {"value": 40, "unit": "°C"}
